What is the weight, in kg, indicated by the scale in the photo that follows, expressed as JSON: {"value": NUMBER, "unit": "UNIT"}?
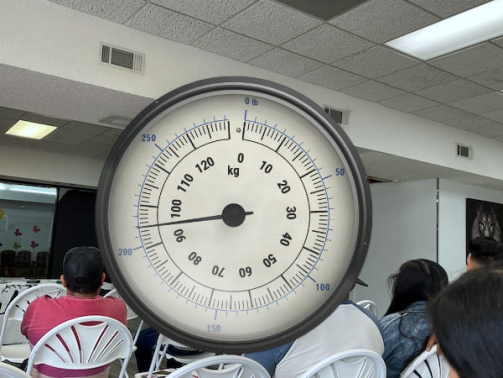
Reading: {"value": 95, "unit": "kg"}
